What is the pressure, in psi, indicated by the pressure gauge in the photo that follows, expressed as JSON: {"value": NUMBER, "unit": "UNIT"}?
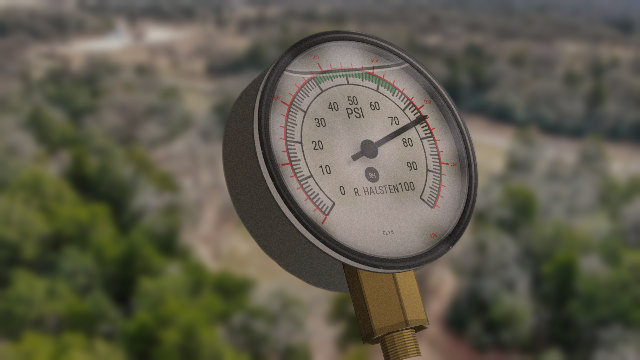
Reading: {"value": 75, "unit": "psi"}
